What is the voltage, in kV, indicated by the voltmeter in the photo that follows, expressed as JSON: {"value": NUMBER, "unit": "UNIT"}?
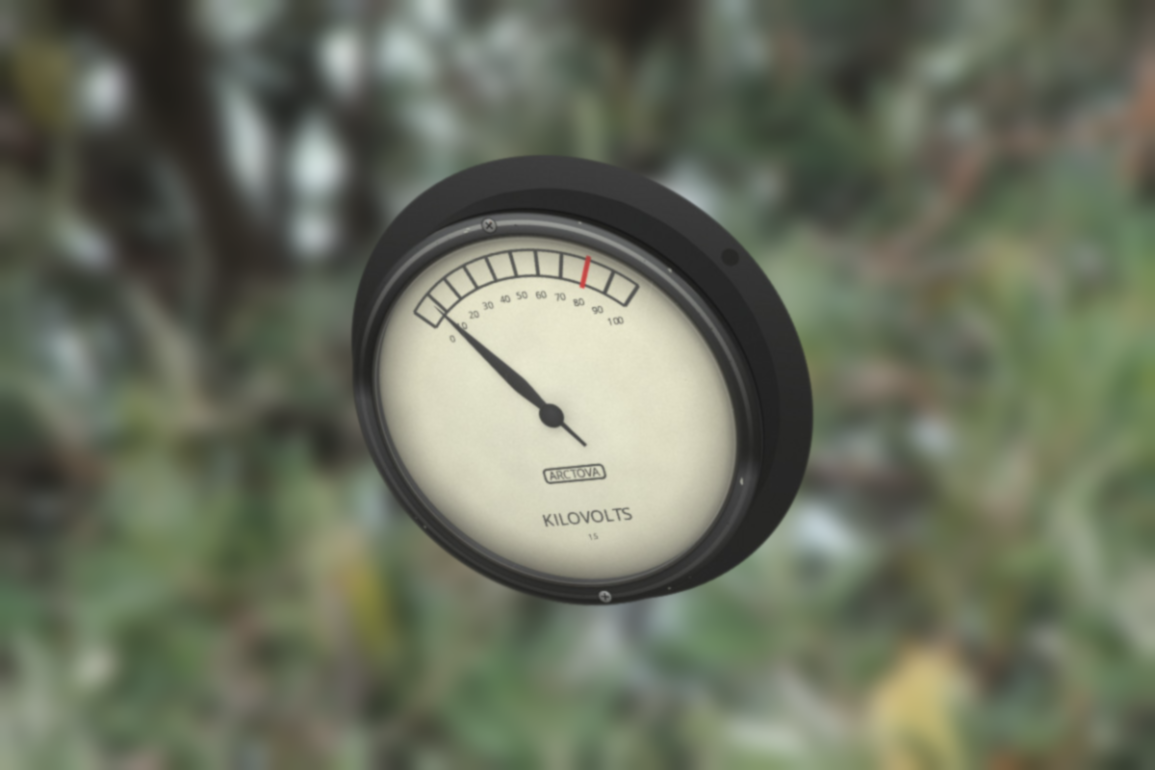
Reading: {"value": 10, "unit": "kV"}
